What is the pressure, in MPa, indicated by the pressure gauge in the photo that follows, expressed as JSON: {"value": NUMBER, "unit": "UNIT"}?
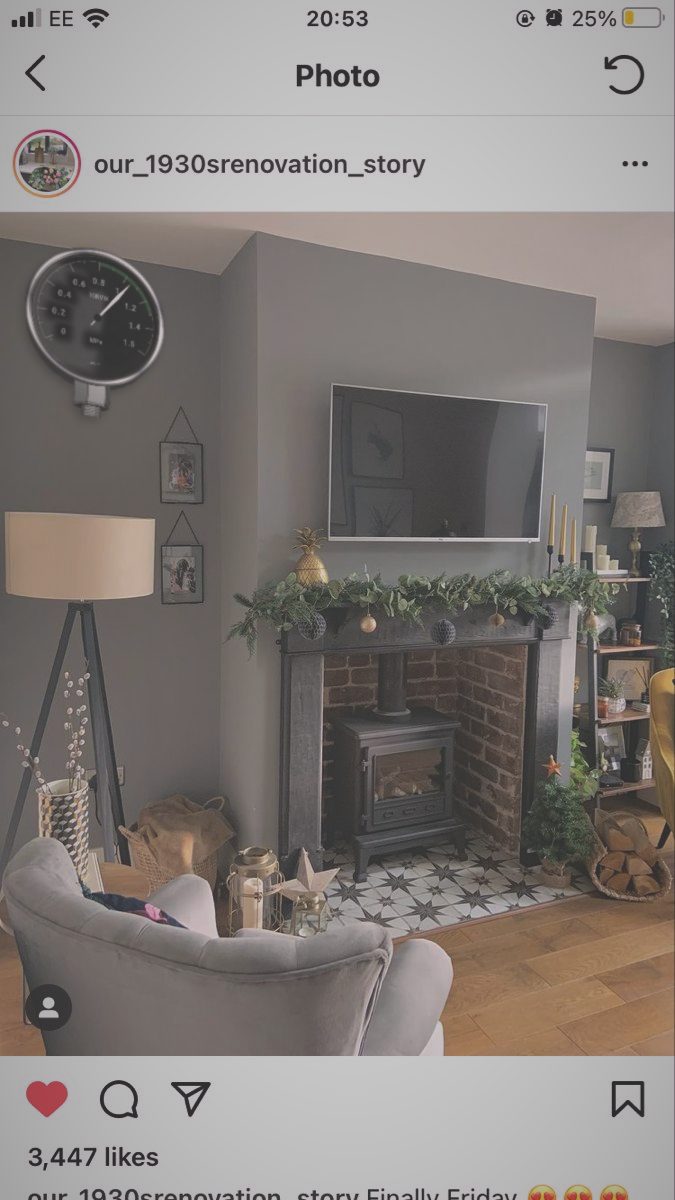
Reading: {"value": 1.05, "unit": "MPa"}
